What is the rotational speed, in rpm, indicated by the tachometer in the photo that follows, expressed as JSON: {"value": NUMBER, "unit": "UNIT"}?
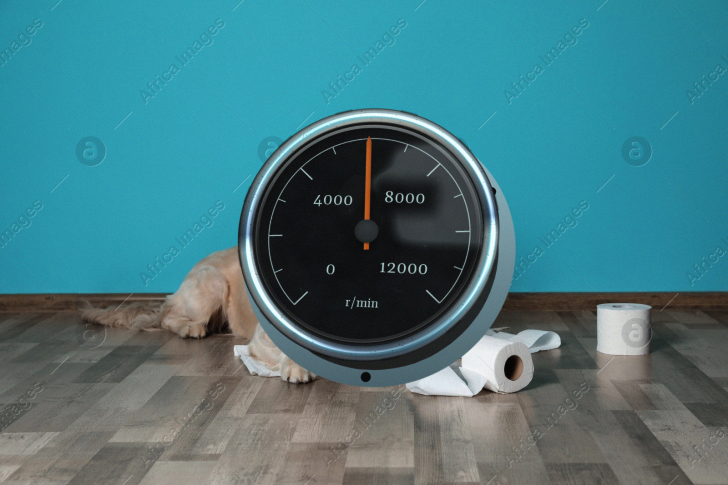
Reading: {"value": 6000, "unit": "rpm"}
